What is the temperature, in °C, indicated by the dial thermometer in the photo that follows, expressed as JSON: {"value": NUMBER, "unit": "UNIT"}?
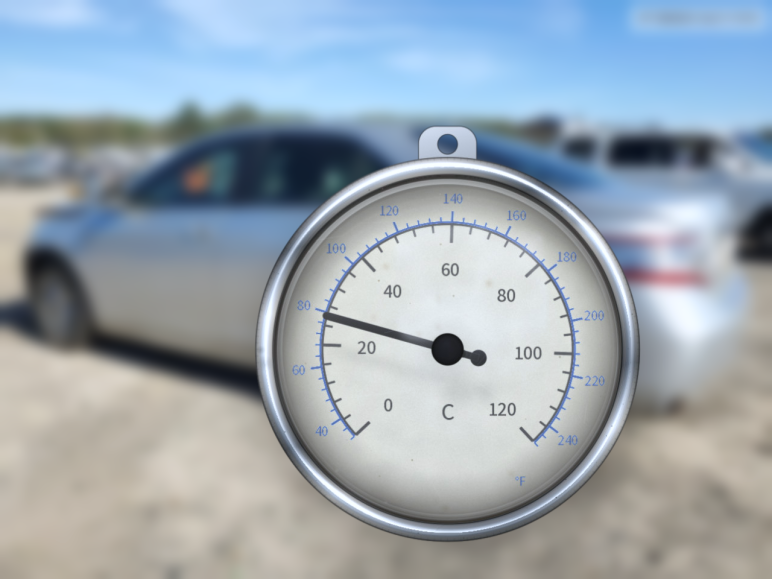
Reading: {"value": 26, "unit": "°C"}
